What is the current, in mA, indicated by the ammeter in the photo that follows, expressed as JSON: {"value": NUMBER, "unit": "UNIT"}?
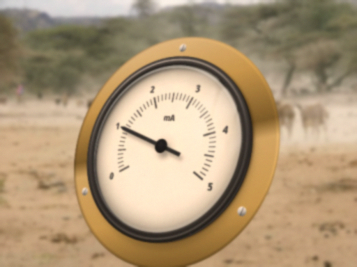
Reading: {"value": 1, "unit": "mA"}
